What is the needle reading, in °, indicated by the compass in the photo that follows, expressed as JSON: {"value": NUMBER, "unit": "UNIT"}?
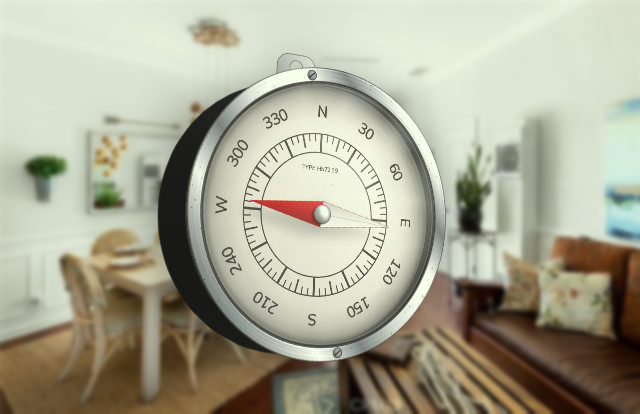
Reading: {"value": 275, "unit": "°"}
